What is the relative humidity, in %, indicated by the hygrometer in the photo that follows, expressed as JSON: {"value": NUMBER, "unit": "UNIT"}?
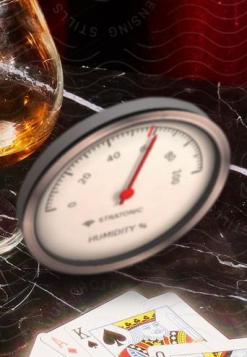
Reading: {"value": 60, "unit": "%"}
